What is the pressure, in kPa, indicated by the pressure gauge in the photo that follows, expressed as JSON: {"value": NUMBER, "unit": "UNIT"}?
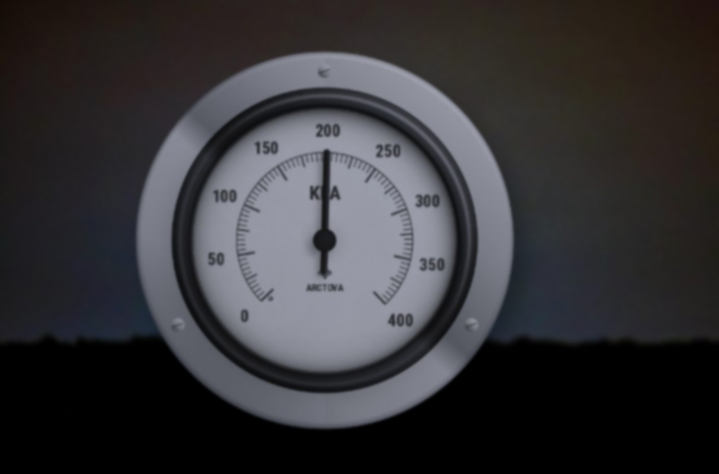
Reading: {"value": 200, "unit": "kPa"}
